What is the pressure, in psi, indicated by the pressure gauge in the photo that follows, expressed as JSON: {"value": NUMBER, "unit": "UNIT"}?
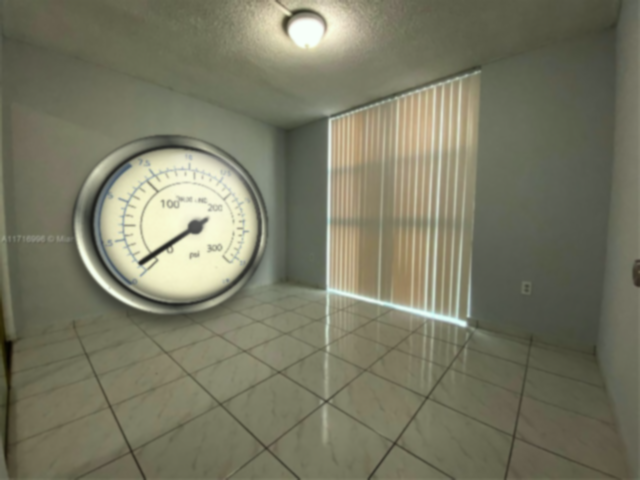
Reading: {"value": 10, "unit": "psi"}
